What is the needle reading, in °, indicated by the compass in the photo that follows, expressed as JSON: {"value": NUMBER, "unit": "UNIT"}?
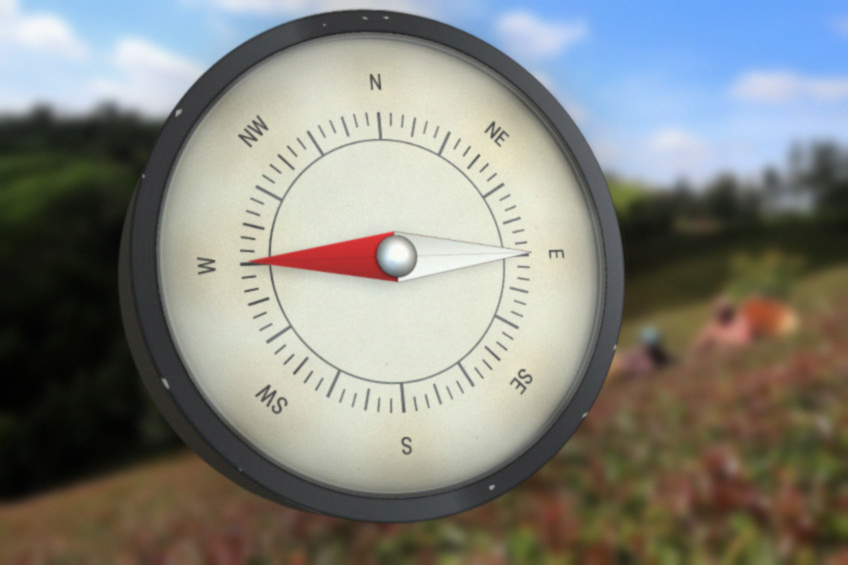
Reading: {"value": 270, "unit": "°"}
